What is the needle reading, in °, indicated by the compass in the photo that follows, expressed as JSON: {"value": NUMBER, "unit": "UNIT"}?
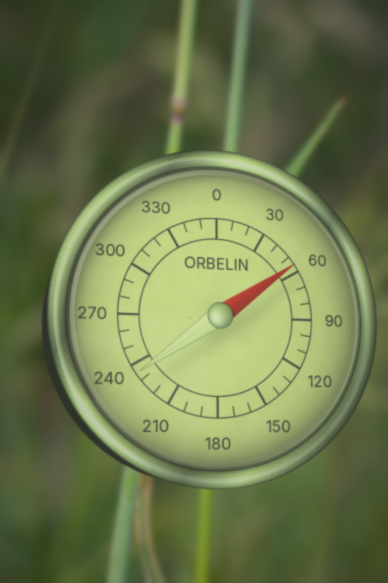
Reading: {"value": 55, "unit": "°"}
